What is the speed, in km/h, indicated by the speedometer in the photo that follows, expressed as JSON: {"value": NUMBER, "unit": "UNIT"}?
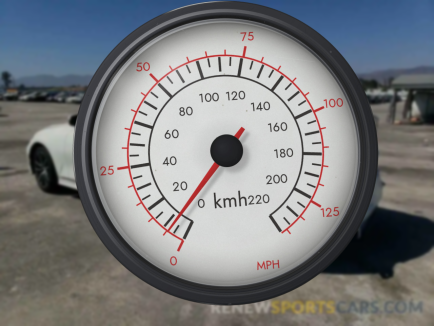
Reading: {"value": 7.5, "unit": "km/h"}
